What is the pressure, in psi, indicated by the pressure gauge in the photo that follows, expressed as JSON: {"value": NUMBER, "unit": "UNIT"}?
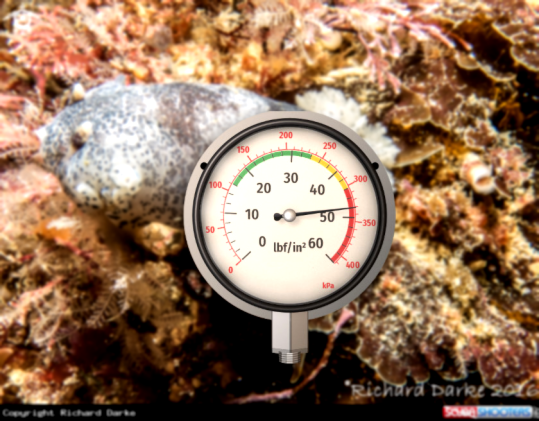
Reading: {"value": 48, "unit": "psi"}
